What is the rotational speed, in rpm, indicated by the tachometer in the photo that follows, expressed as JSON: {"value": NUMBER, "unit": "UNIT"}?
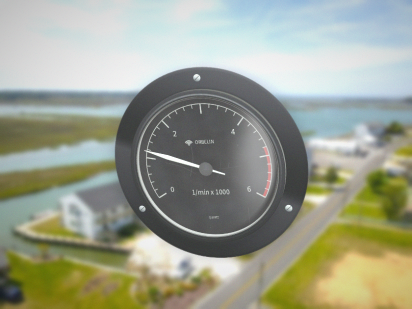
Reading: {"value": 1200, "unit": "rpm"}
